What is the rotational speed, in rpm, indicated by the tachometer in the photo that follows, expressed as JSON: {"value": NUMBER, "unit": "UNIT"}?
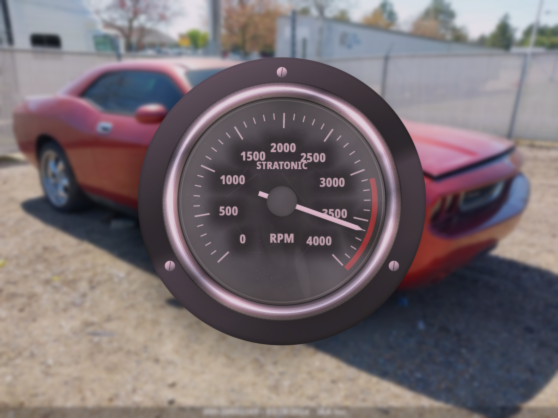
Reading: {"value": 3600, "unit": "rpm"}
